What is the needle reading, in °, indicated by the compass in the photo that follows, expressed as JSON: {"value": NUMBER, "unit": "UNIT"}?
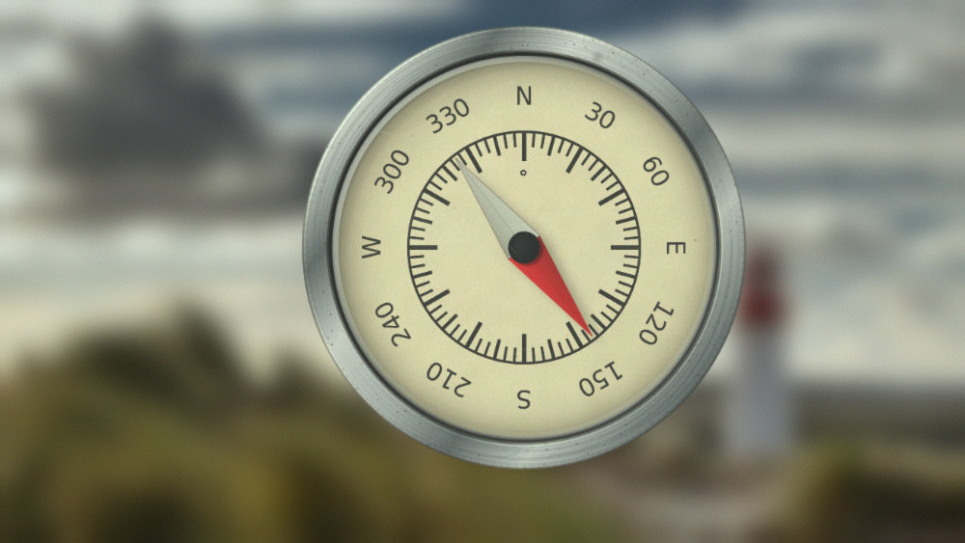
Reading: {"value": 142.5, "unit": "°"}
